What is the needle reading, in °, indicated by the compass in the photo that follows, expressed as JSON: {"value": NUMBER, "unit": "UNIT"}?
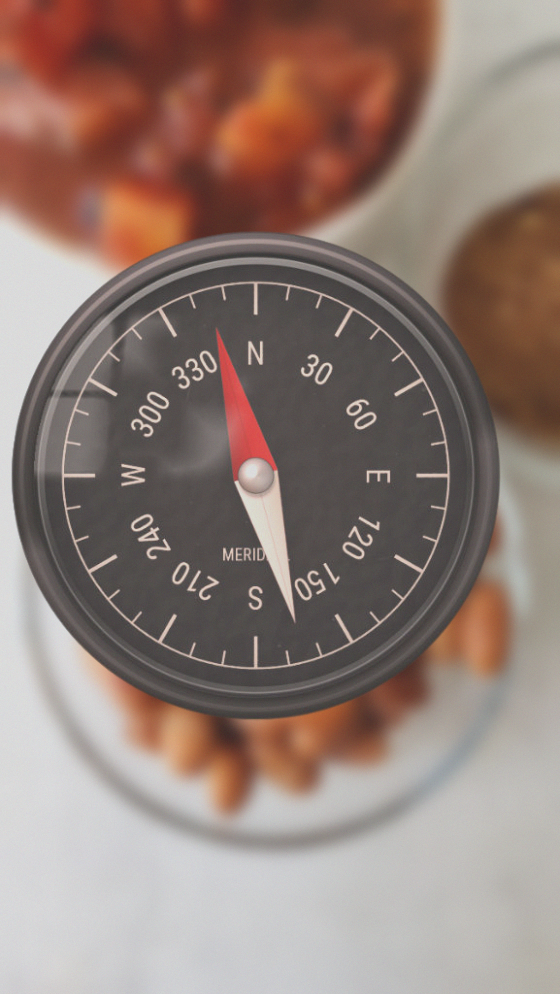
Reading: {"value": 345, "unit": "°"}
